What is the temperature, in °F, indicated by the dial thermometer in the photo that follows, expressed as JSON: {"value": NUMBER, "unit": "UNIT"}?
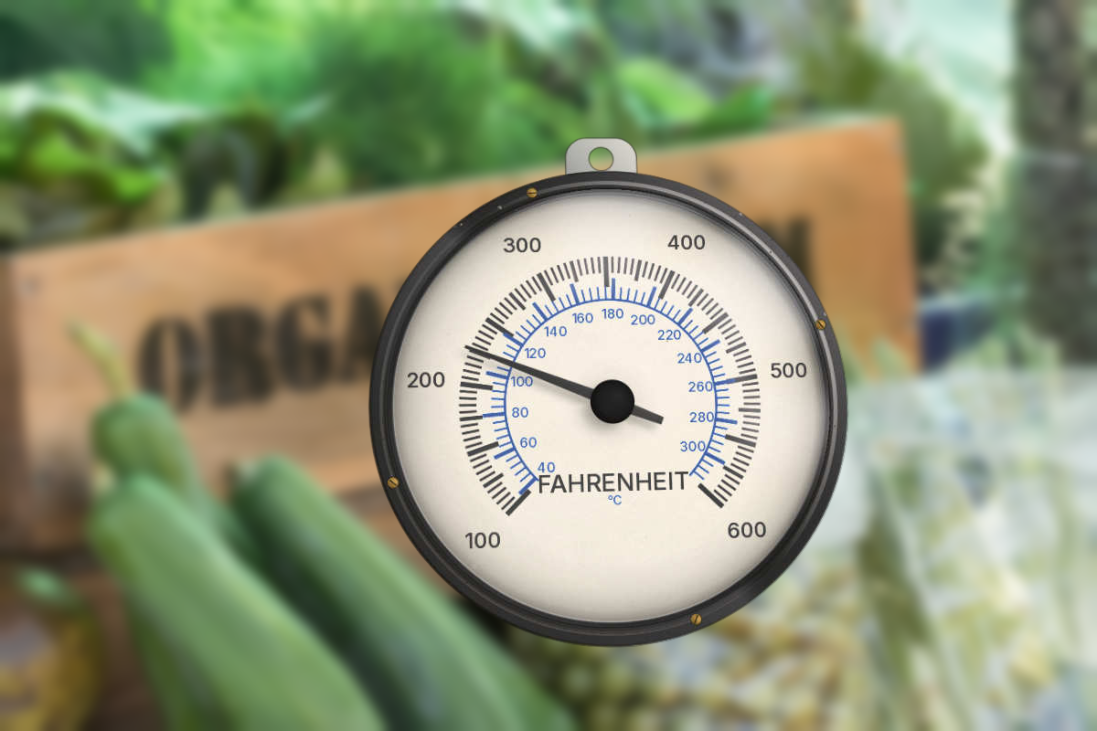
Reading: {"value": 225, "unit": "°F"}
